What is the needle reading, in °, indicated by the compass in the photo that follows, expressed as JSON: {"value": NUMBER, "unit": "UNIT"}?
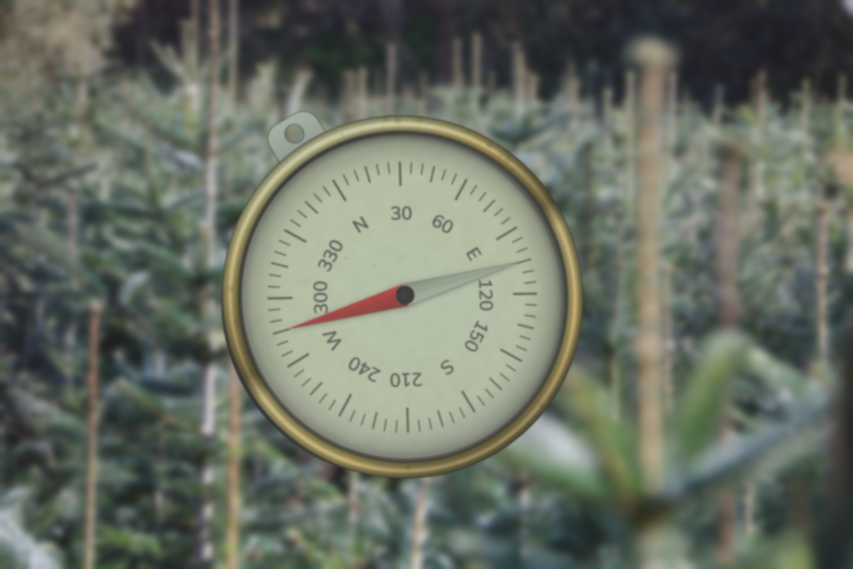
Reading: {"value": 285, "unit": "°"}
